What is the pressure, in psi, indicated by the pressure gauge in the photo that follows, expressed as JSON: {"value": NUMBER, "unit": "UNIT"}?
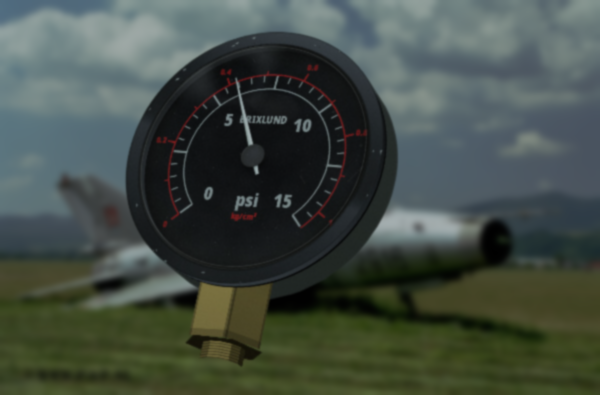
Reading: {"value": 6, "unit": "psi"}
